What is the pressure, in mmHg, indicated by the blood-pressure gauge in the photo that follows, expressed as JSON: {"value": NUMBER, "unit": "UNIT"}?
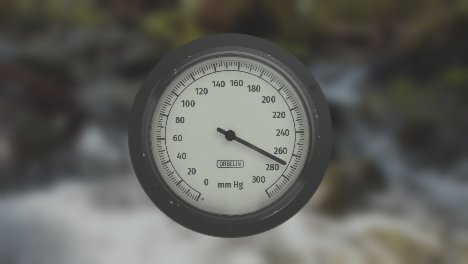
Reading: {"value": 270, "unit": "mmHg"}
